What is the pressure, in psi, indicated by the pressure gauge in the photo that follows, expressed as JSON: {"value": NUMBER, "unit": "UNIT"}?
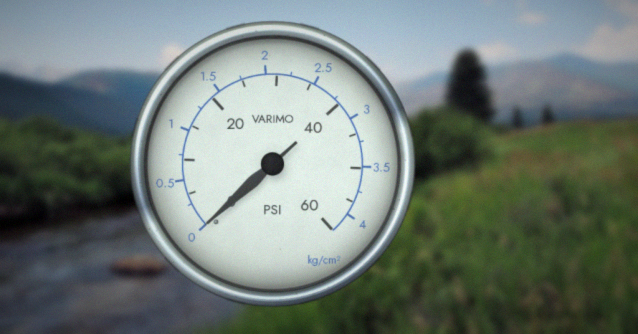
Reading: {"value": 0, "unit": "psi"}
